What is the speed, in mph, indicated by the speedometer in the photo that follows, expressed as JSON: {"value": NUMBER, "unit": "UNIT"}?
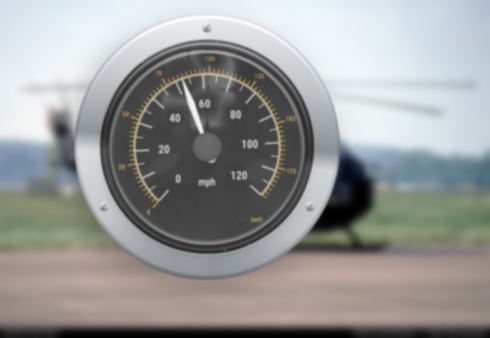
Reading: {"value": 52.5, "unit": "mph"}
